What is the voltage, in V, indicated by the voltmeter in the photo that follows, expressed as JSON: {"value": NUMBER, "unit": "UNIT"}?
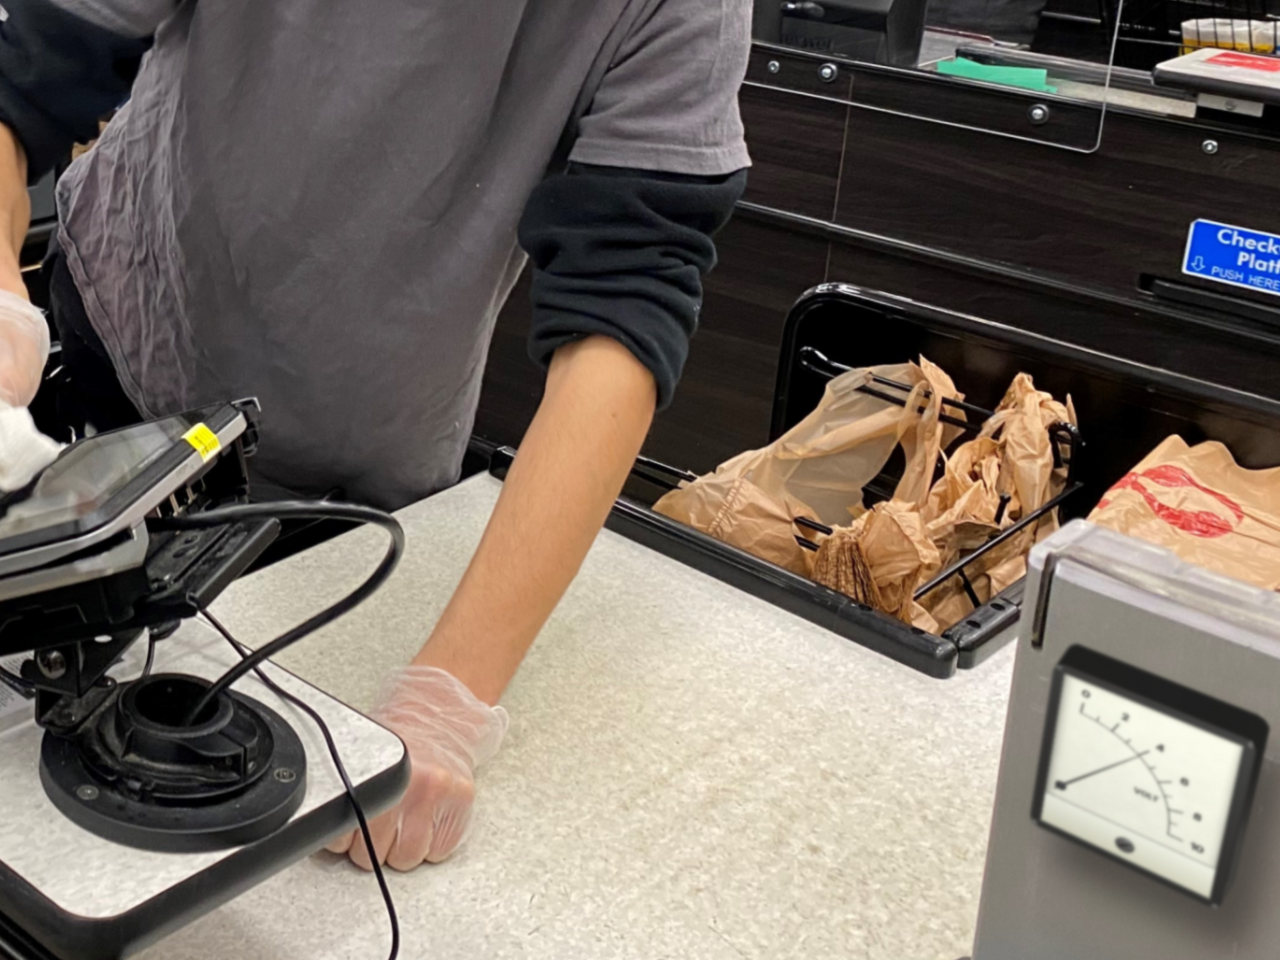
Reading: {"value": 4, "unit": "V"}
